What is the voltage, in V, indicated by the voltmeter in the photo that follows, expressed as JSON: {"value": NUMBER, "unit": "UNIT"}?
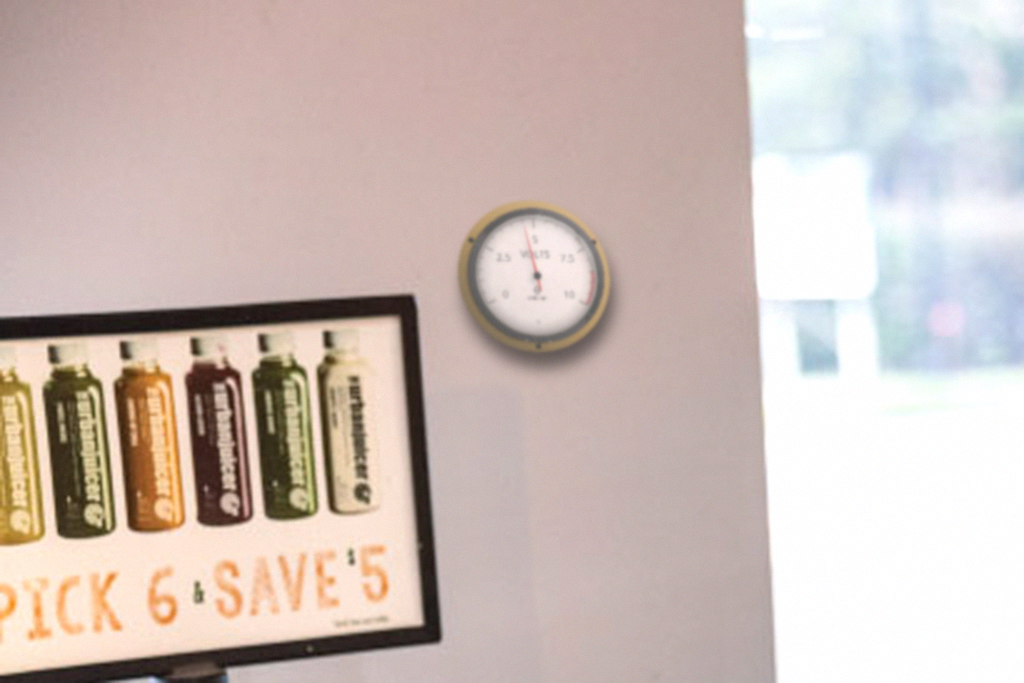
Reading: {"value": 4.5, "unit": "V"}
